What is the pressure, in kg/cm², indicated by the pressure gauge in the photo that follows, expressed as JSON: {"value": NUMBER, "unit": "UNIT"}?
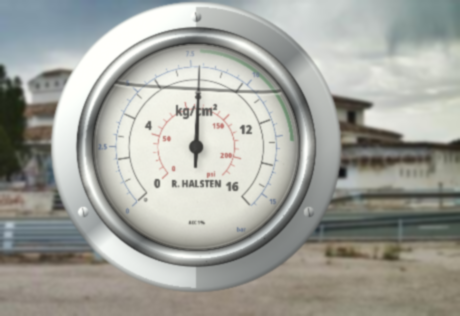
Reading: {"value": 8, "unit": "kg/cm²"}
